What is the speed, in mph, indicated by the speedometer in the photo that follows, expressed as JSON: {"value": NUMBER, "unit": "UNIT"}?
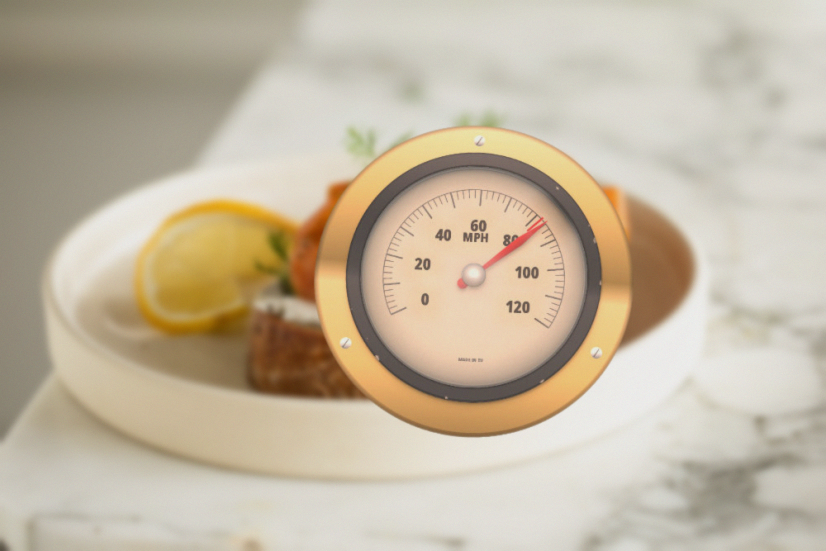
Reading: {"value": 84, "unit": "mph"}
